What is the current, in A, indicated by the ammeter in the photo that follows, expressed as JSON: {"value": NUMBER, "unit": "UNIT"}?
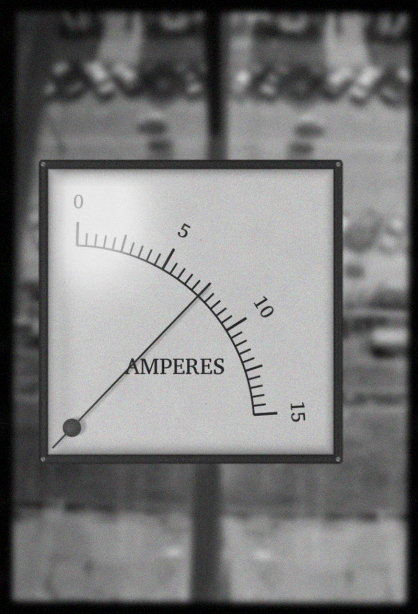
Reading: {"value": 7.5, "unit": "A"}
